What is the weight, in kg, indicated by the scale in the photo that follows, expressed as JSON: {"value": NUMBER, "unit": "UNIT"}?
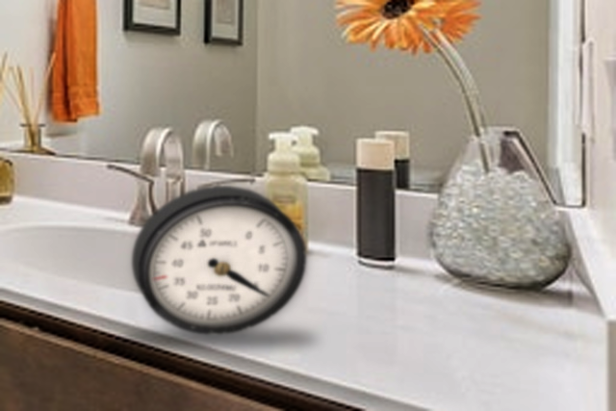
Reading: {"value": 15, "unit": "kg"}
